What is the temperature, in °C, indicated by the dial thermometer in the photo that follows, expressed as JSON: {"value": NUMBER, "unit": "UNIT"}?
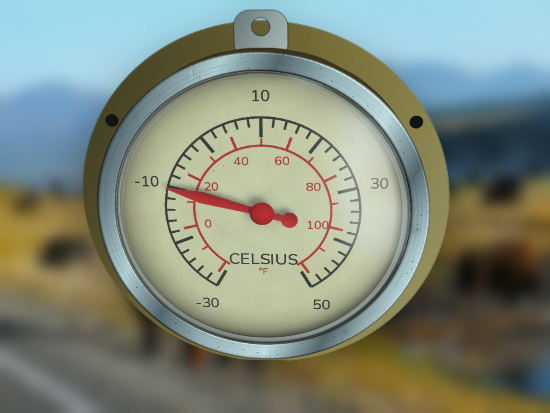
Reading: {"value": -10, "unit": "°C"}
